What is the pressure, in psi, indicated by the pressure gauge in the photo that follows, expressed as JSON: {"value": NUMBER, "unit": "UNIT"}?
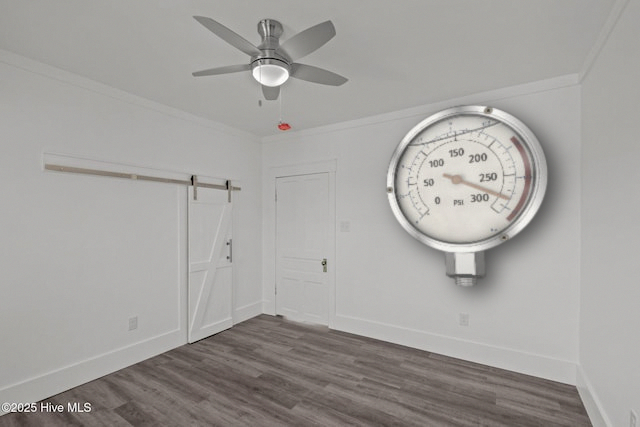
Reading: {"value": 280, "unit": "psi"}
